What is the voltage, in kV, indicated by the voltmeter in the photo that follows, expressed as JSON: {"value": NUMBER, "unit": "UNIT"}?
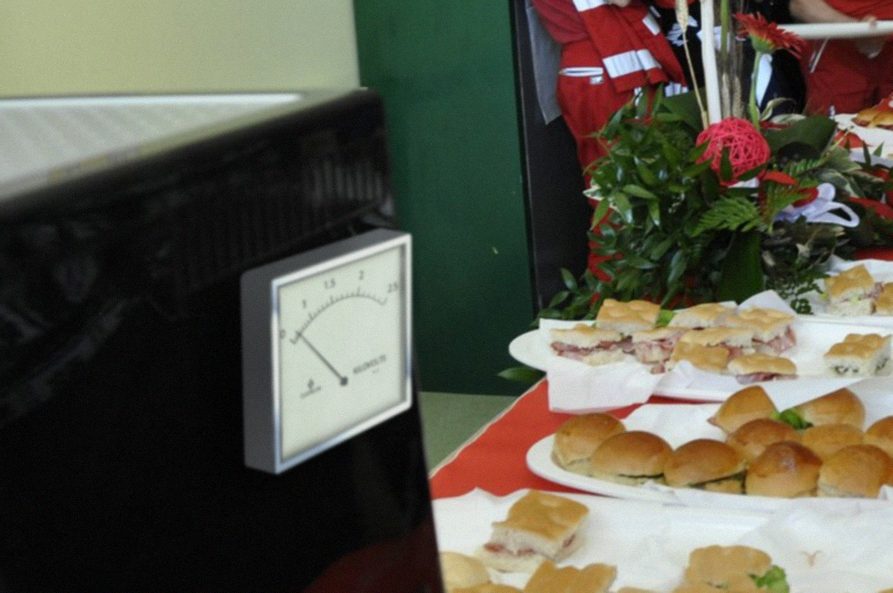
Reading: {"value": 0.5, "unit": "kV"}
